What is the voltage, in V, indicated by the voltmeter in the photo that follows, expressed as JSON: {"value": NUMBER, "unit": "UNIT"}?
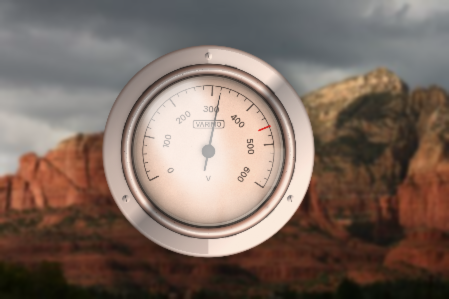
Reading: {"value": 320, "unit": "V"}
